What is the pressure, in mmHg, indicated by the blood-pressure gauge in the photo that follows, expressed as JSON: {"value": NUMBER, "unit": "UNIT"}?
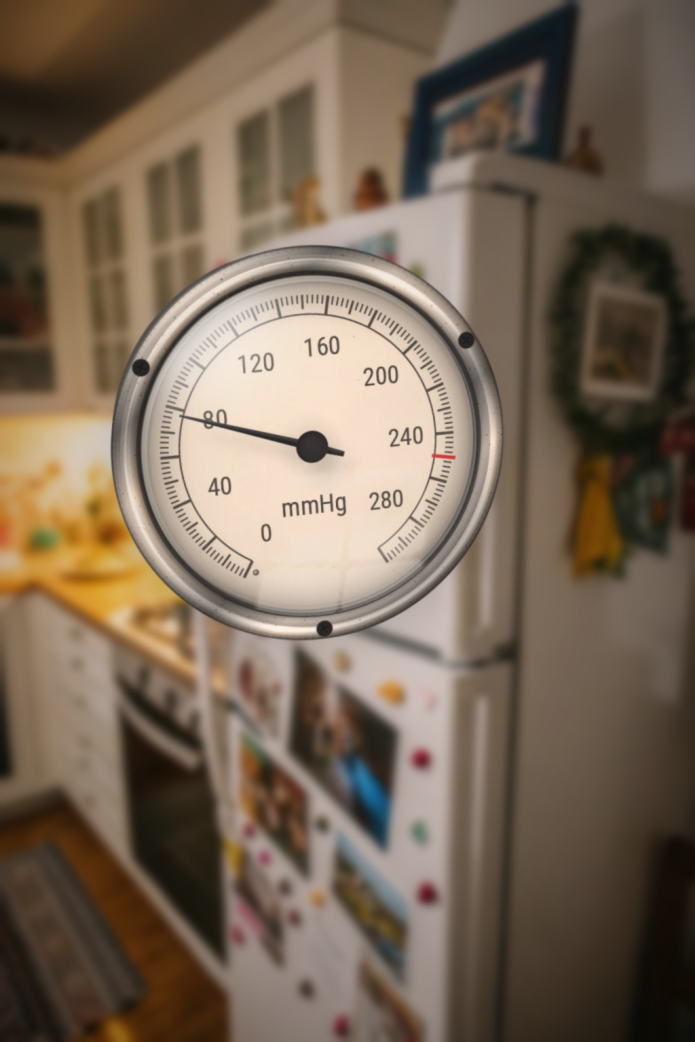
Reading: {"value": 78, "unit": "mmHg"}
